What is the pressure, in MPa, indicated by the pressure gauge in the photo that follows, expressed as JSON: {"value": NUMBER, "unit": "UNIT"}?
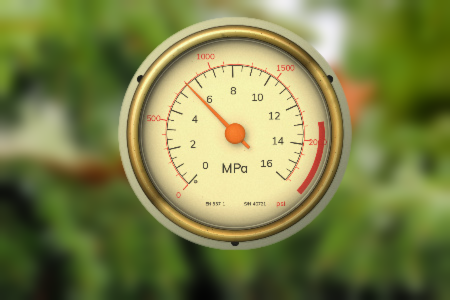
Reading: {"value": 5.5, "unit": "MPa"}
